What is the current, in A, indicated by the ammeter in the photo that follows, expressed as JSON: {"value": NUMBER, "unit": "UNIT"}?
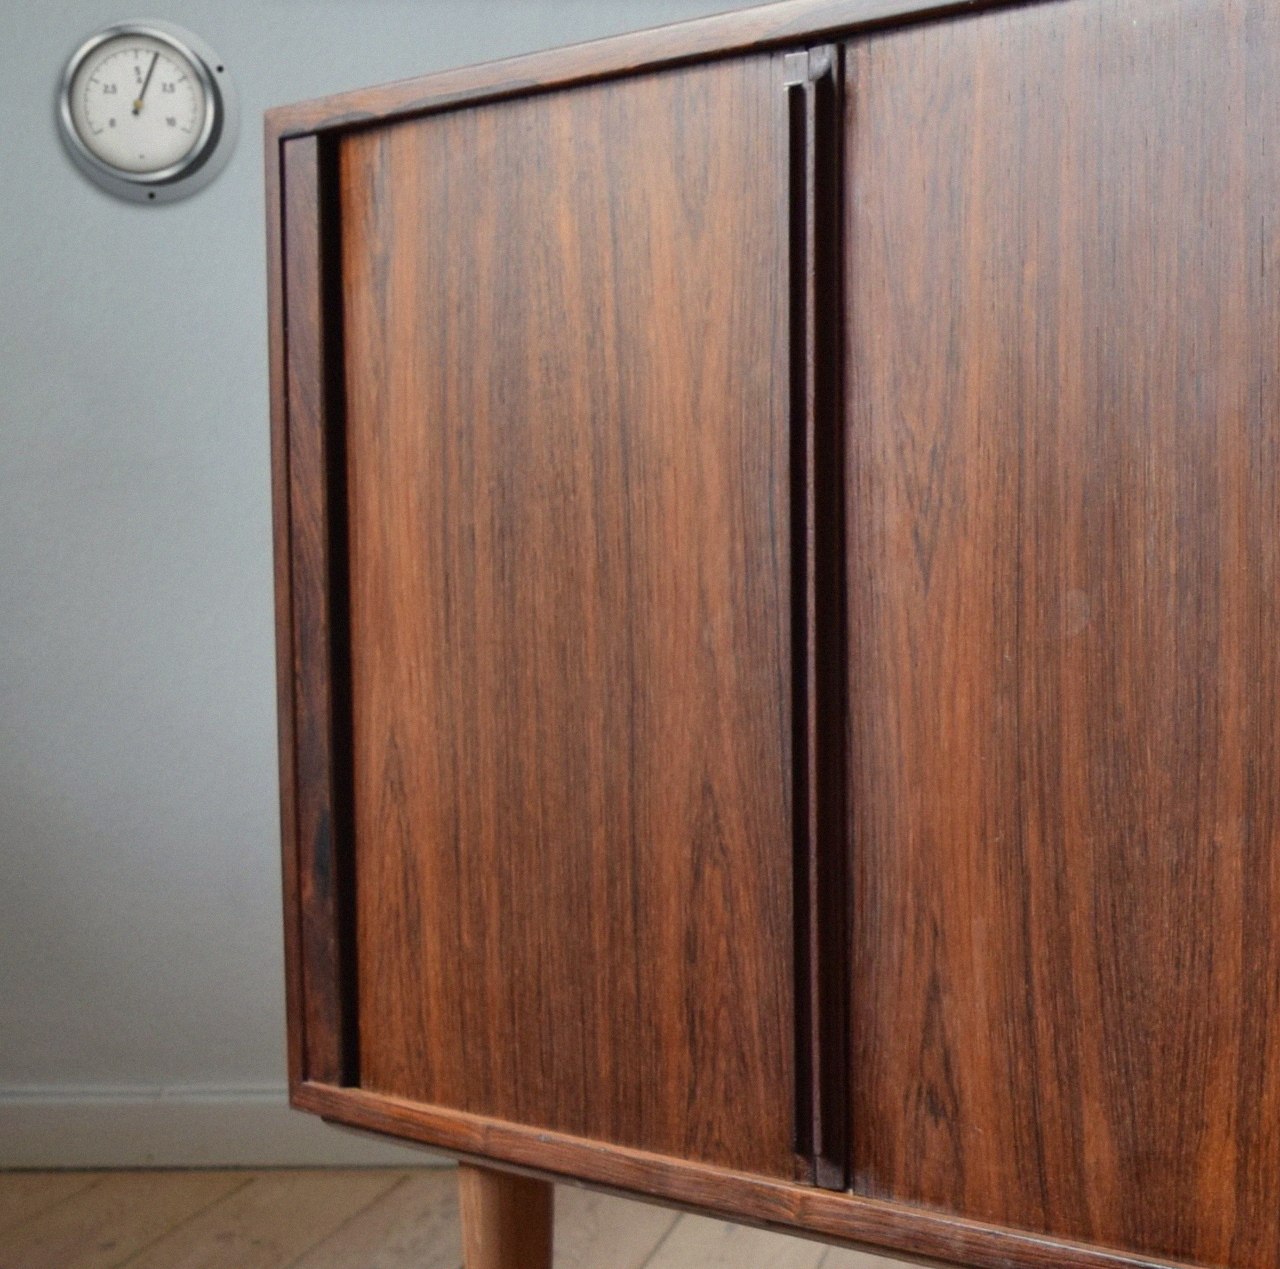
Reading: {"value": 6, "unit": "A"}
